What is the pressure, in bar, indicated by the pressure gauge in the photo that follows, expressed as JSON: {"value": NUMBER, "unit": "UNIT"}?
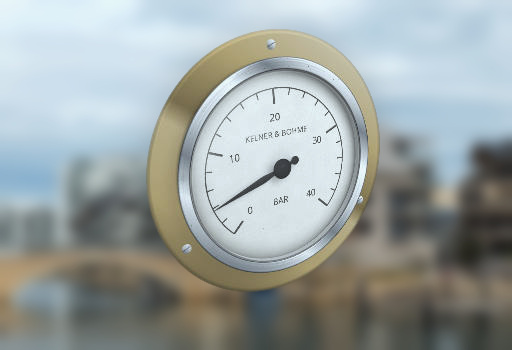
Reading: {"value": 4, "unit": "bar"}
